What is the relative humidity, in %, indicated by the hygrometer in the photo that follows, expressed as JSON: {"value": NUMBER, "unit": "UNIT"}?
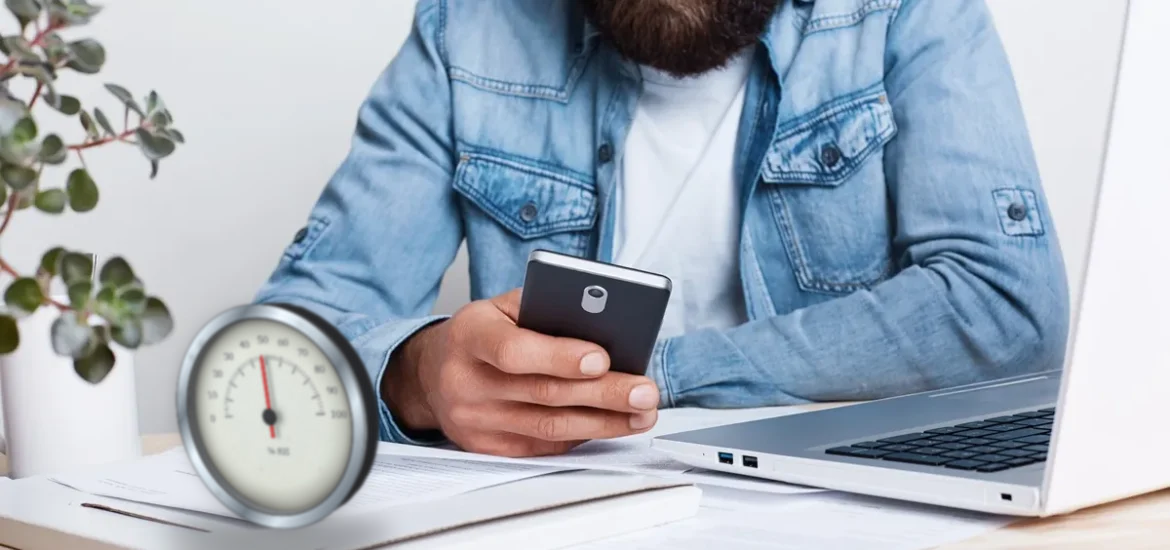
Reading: {"value": 50, "unit": "%"}
